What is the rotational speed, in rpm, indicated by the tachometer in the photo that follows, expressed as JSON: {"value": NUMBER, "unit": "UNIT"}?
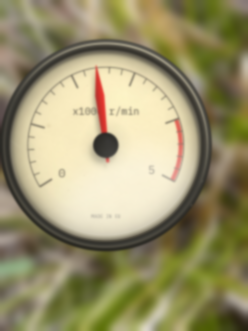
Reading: {"value": 2400, "unit": "rpm"}
